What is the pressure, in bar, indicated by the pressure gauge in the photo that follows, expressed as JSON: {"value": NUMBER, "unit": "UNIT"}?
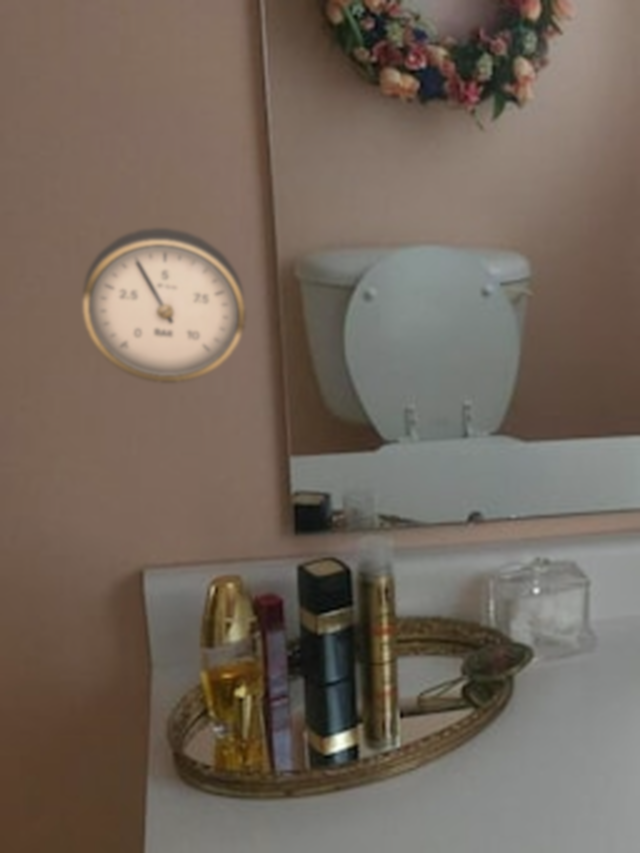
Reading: {"value": 4, "unit": "bar"}
